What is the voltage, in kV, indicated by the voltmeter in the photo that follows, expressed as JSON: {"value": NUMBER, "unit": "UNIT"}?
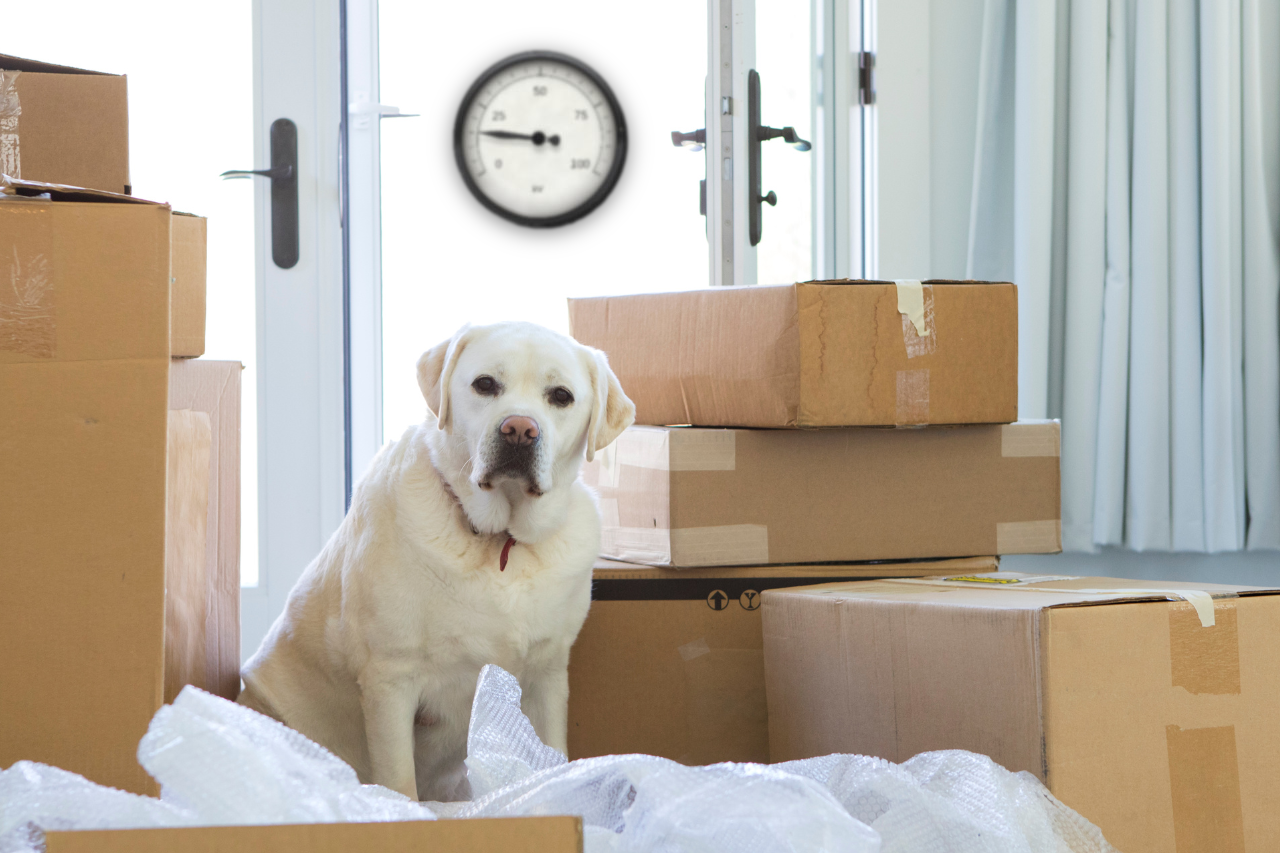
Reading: {"value": 15, "unit": "kV"}
